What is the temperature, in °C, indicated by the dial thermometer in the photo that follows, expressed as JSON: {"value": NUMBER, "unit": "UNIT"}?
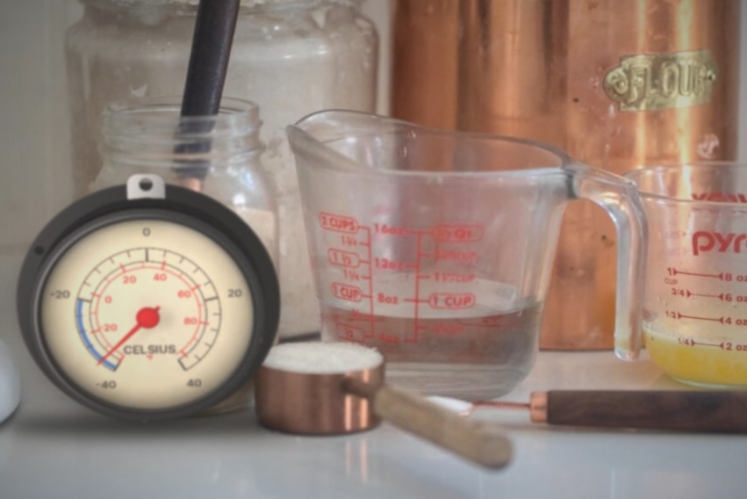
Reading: {"value": -36, "unit": "°C"}
